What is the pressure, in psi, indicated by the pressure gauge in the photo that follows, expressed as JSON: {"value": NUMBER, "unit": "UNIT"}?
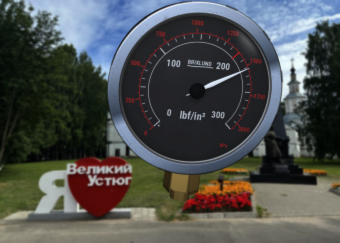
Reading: {"value": 220, "unit": "psi"}
